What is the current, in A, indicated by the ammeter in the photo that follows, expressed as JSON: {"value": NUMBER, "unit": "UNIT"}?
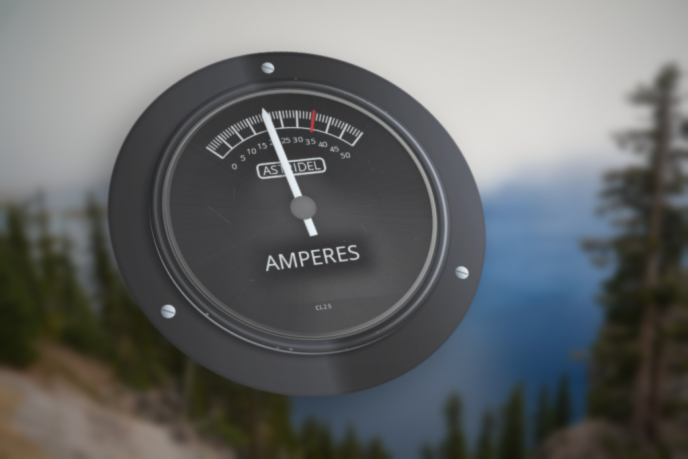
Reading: {"value": 20, "unit": "A"}
